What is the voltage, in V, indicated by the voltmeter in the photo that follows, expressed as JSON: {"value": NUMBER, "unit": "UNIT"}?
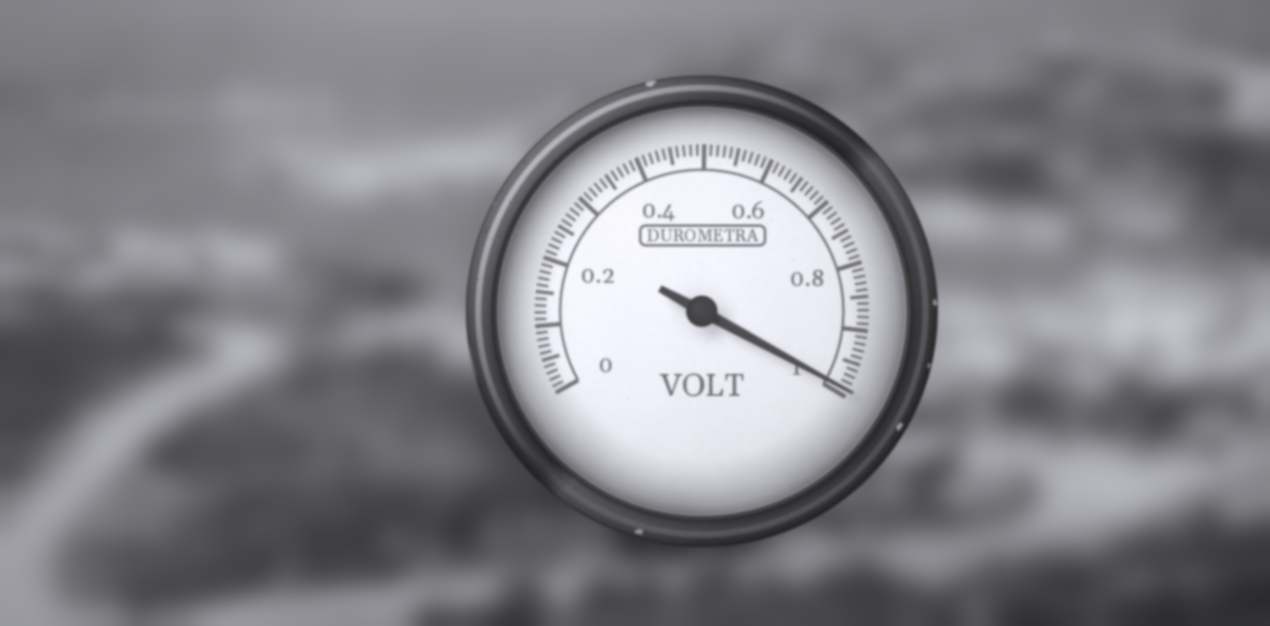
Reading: {"value": 0.99, "unit": "V"}
